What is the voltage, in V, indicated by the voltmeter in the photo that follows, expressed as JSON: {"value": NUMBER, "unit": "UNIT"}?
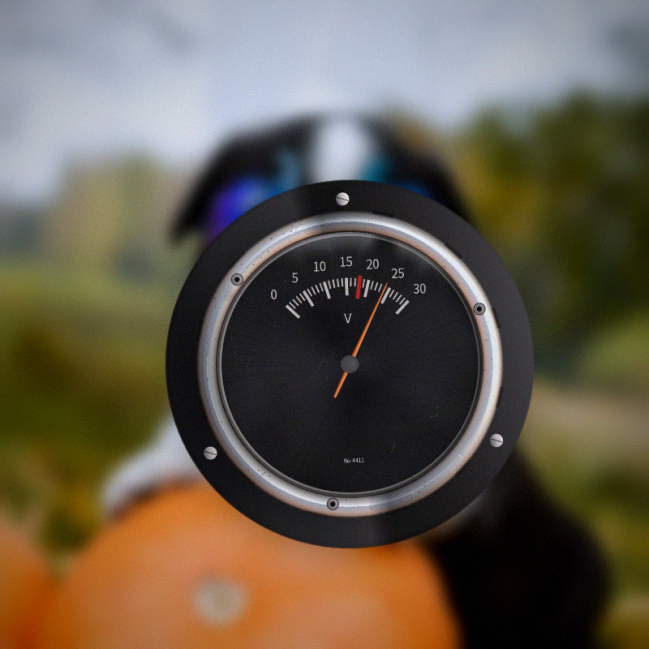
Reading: {"value": 24, "unit": "V"}
